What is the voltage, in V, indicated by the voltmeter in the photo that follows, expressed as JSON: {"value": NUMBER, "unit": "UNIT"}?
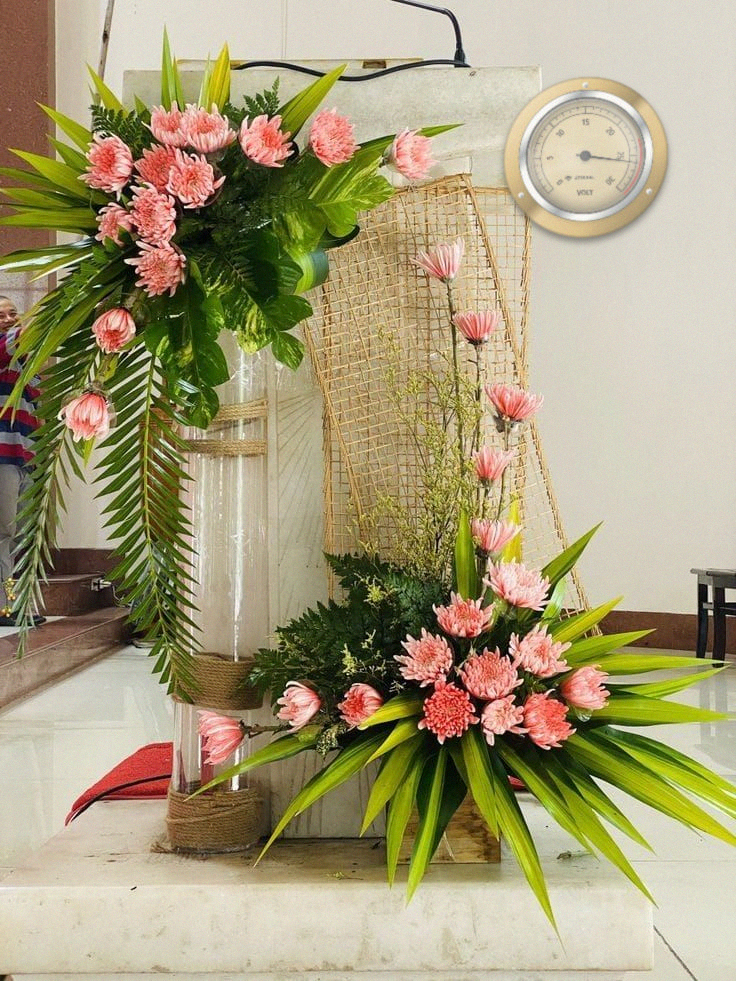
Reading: {"value": 26, "unit": "V"}
